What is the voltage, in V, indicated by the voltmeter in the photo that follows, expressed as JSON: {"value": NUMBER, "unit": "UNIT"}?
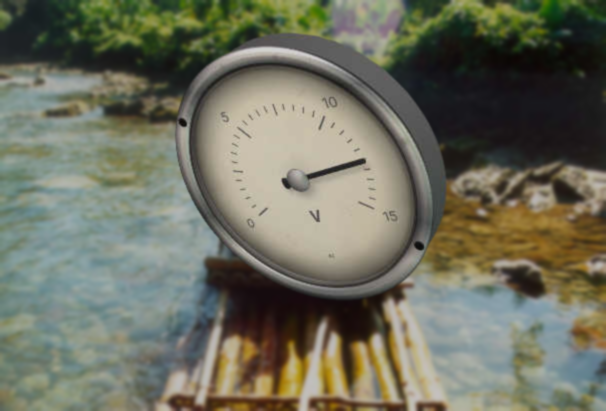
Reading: {"value": 12.5, "unit": "V"}
